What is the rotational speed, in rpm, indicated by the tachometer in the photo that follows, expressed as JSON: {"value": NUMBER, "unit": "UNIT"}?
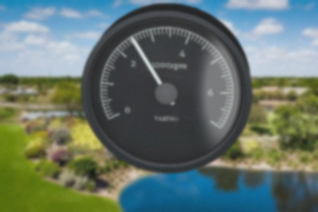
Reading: {"value": 2500, "unit": "rpm"}
